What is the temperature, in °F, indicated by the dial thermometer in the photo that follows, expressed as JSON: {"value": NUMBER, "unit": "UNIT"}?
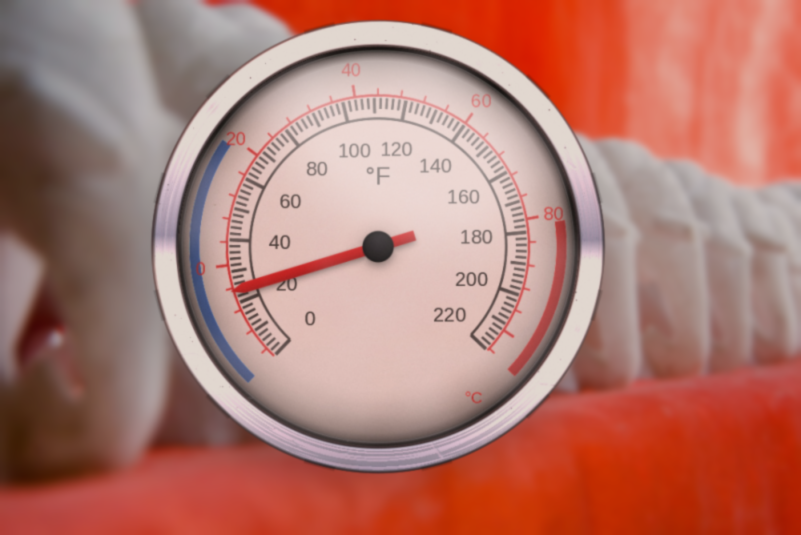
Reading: {"value": 24, "unit": "°F"}
